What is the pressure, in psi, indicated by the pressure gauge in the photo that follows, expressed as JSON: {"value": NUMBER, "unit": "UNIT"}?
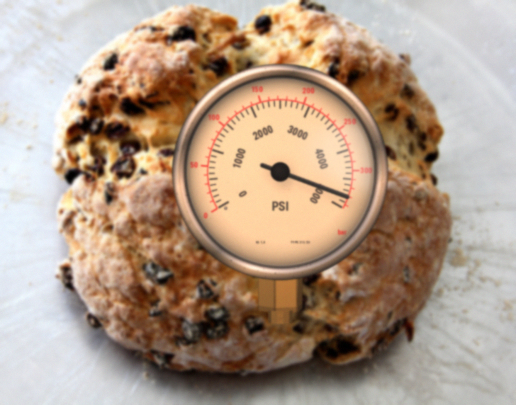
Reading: {"value": 4800, "unit": "psi"}
